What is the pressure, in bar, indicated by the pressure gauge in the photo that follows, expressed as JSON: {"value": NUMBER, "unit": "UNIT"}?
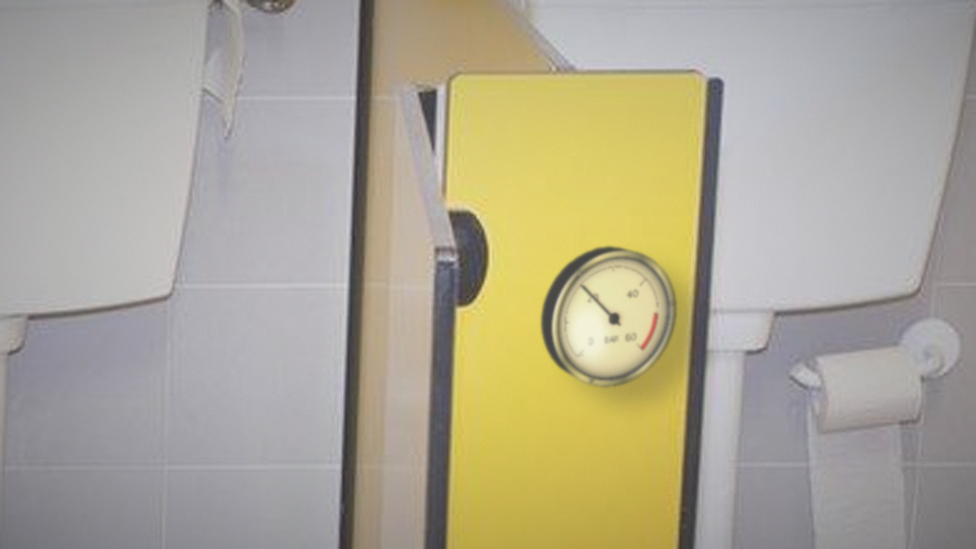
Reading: {"value": 20, "unit": "bar"}
